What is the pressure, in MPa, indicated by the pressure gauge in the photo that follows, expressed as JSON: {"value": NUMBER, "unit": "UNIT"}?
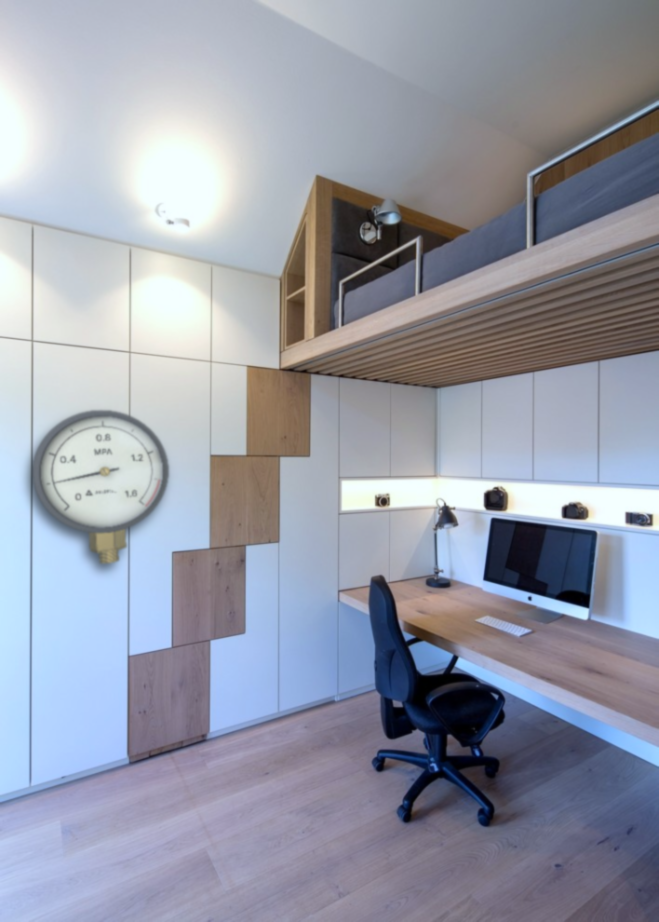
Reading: {"value": 0.2, "unit": "MPa"}
